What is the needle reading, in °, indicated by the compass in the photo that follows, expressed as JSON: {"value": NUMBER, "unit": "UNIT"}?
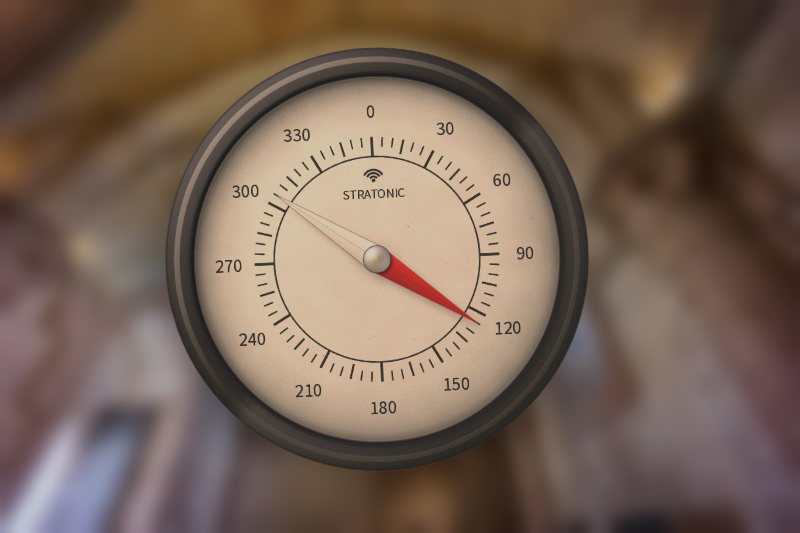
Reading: {"value": 125, "unit": "°"}
